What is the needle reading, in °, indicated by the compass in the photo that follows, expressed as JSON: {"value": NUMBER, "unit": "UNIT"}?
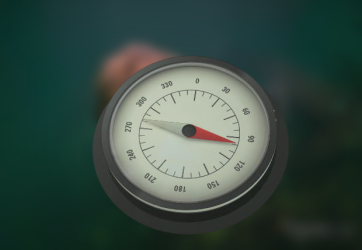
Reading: {"value": 100, "unit": "°"}
